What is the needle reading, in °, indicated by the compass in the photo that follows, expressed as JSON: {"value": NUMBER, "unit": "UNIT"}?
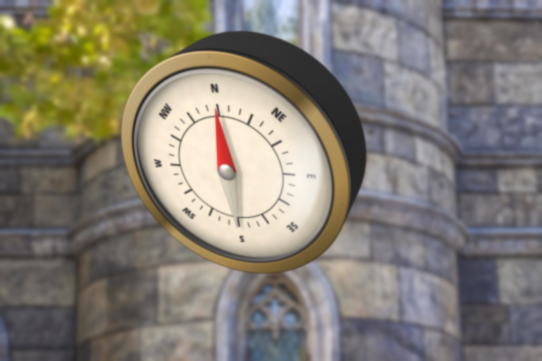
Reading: {"value": 0, "unit": "°"}
